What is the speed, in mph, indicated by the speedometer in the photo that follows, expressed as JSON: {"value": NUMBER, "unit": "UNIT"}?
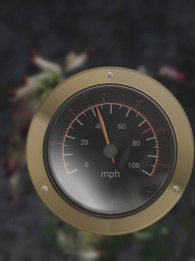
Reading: {"value": 42.5, "unit": "mph"}
